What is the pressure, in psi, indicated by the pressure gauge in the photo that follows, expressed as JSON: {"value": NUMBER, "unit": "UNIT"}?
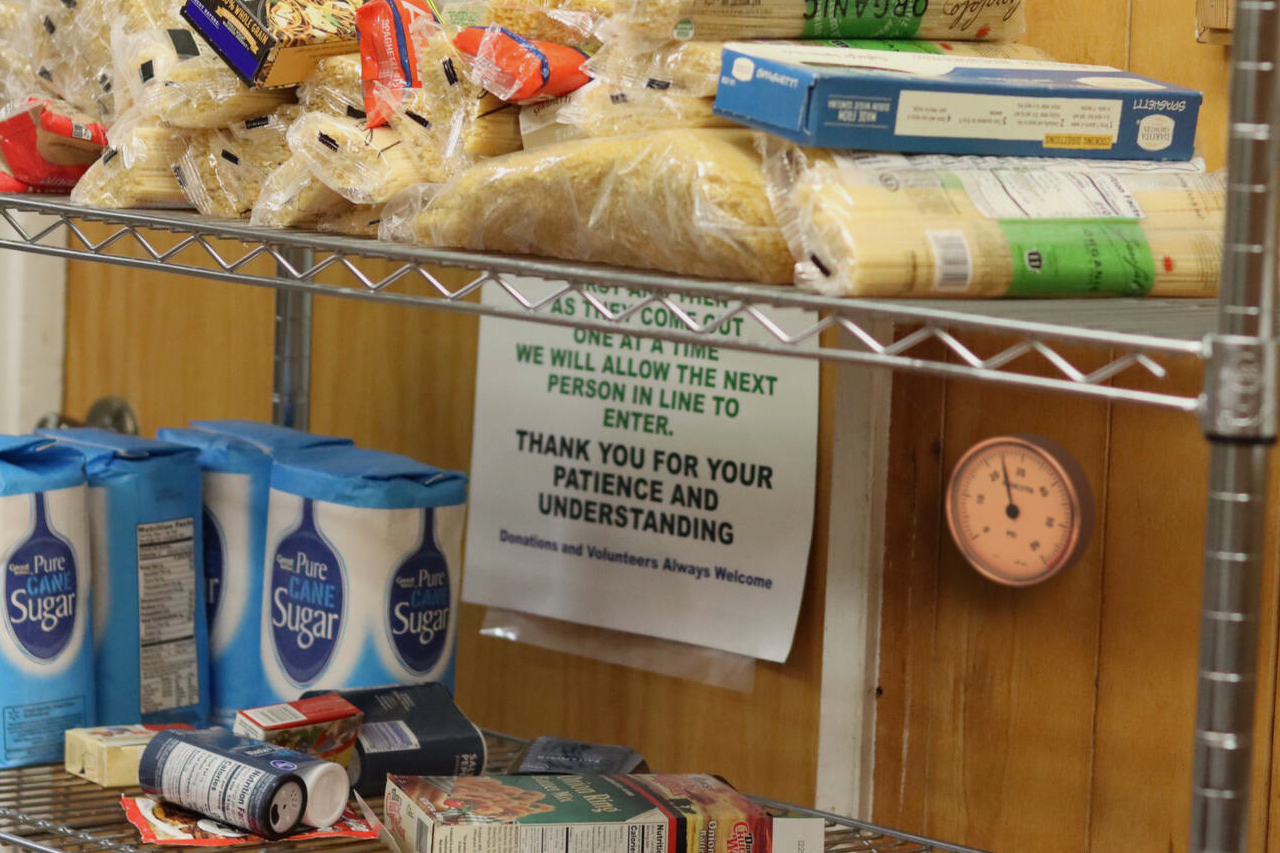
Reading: {"value": 25, "unit": "psi"}
